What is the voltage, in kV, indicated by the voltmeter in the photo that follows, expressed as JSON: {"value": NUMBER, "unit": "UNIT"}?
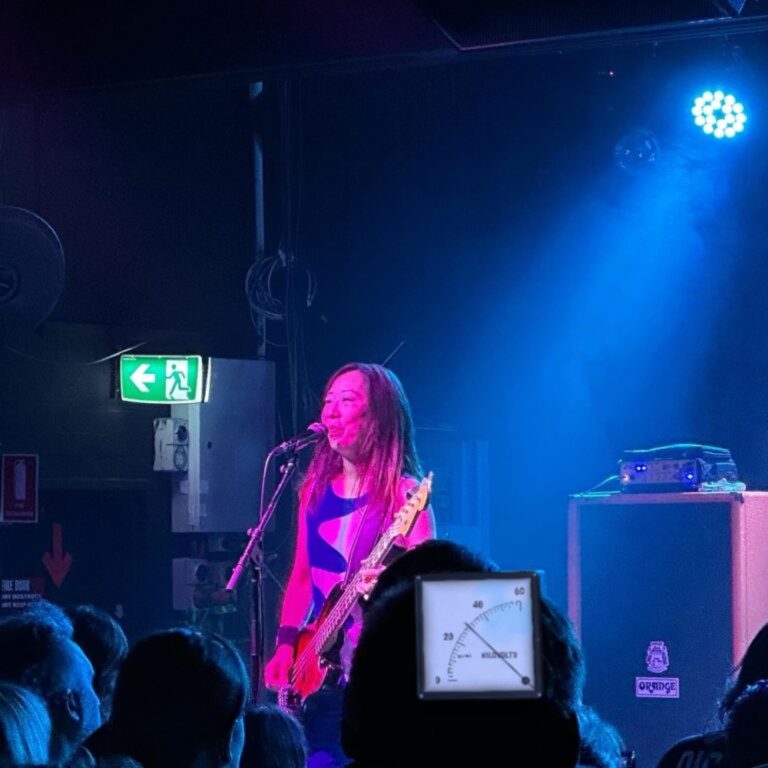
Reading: {"value": 30, "unit": "kV"}
